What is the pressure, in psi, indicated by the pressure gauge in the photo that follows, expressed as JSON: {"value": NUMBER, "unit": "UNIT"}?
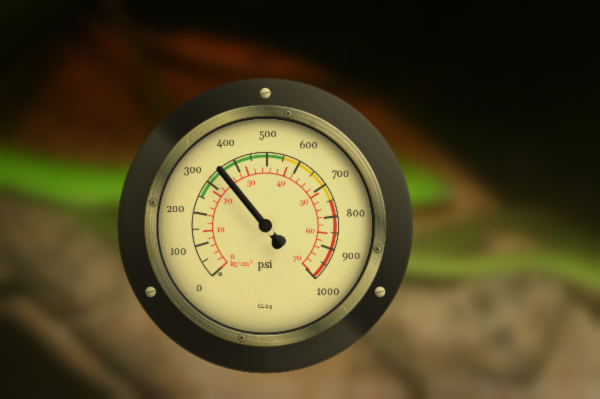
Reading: {"value": 350, "unit": "psi"}
